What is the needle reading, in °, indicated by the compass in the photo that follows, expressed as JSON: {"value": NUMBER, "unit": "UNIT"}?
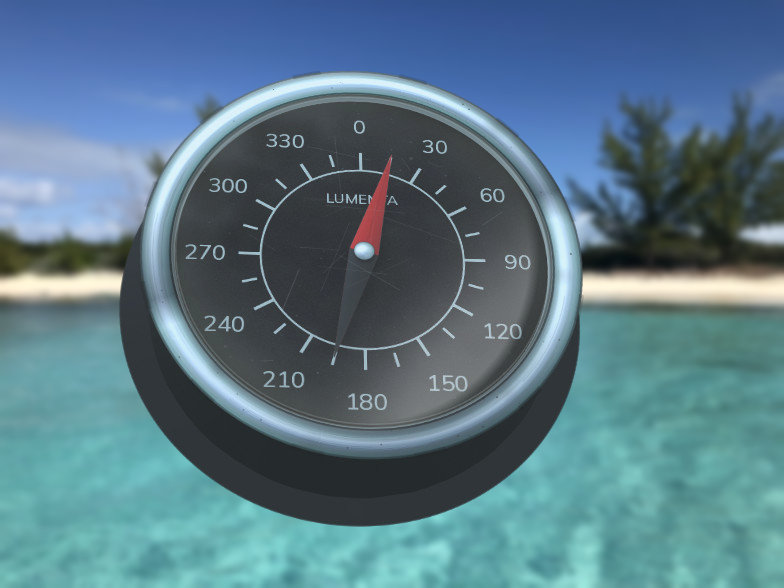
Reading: {"value": 15, "unit": "°"}
